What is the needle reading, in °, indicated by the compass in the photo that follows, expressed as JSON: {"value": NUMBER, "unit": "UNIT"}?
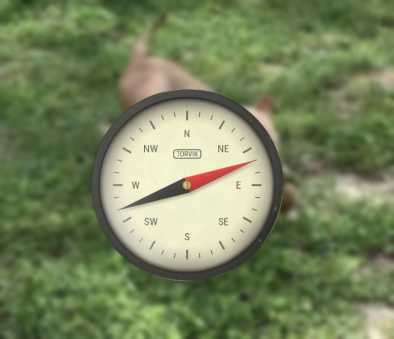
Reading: {"value": 70, "unit": "°"}
